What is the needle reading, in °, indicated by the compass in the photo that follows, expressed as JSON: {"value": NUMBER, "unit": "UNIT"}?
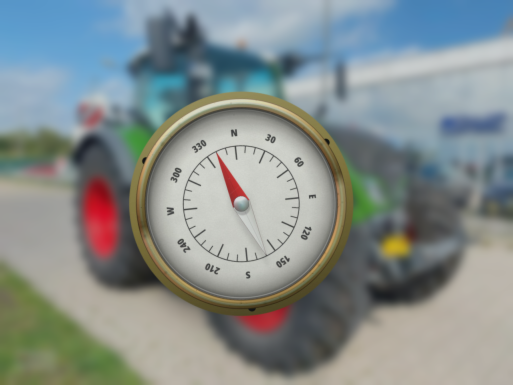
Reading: {"value": 340, "unit": "°"}
